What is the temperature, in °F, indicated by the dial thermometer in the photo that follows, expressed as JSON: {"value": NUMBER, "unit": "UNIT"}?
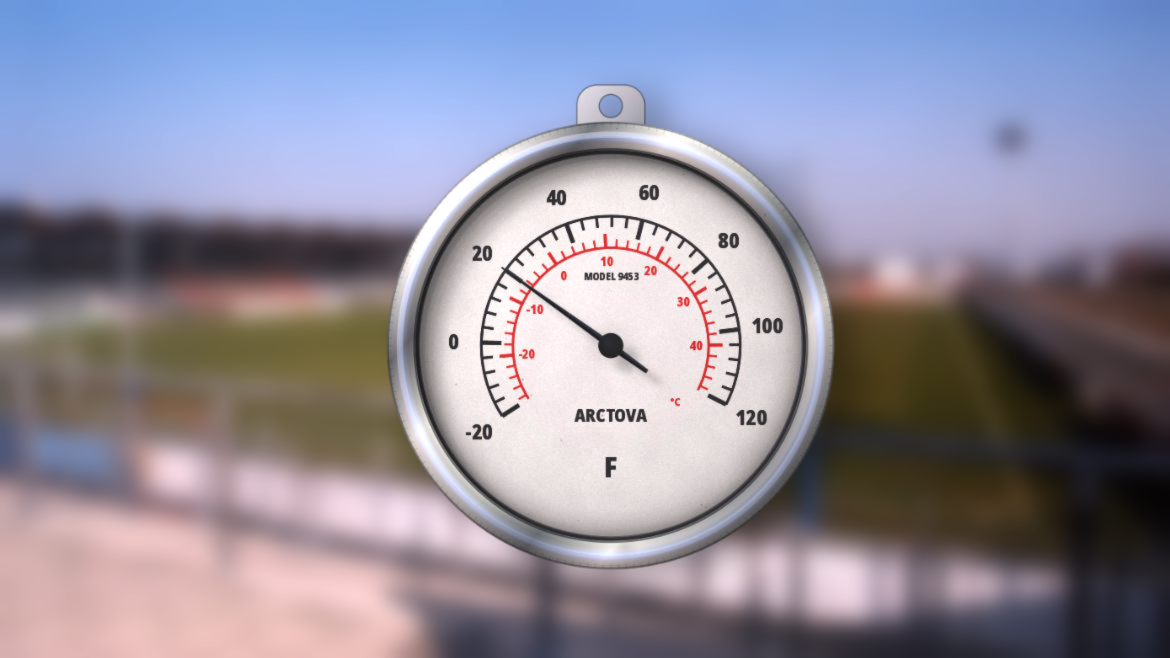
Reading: {"value": 20, "unit": "°F"}
